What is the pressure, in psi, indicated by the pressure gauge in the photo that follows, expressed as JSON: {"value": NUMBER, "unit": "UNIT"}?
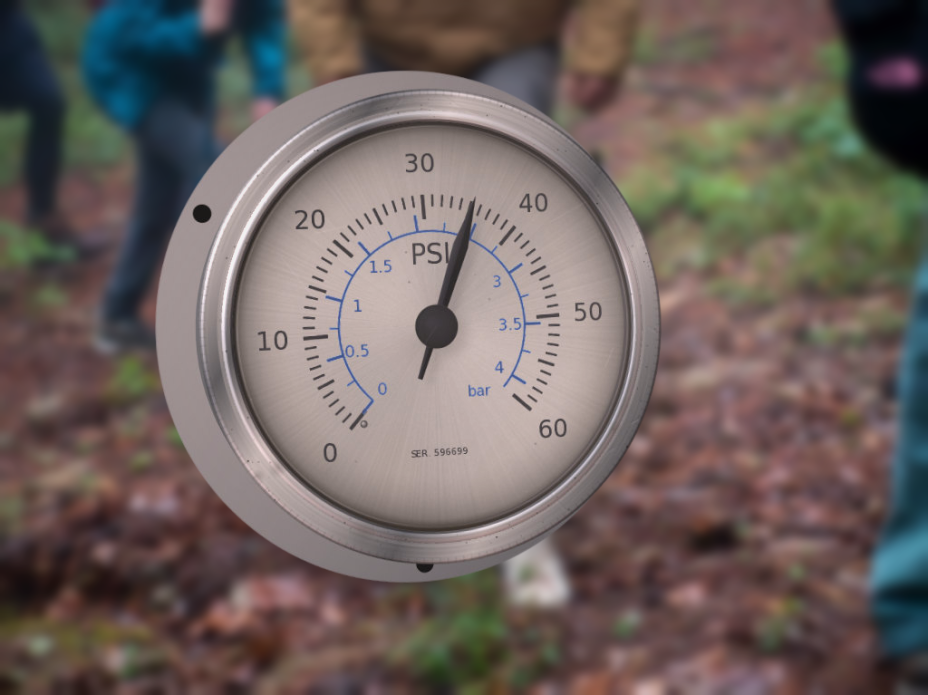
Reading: {"value": 35, "unit": "psi"}
